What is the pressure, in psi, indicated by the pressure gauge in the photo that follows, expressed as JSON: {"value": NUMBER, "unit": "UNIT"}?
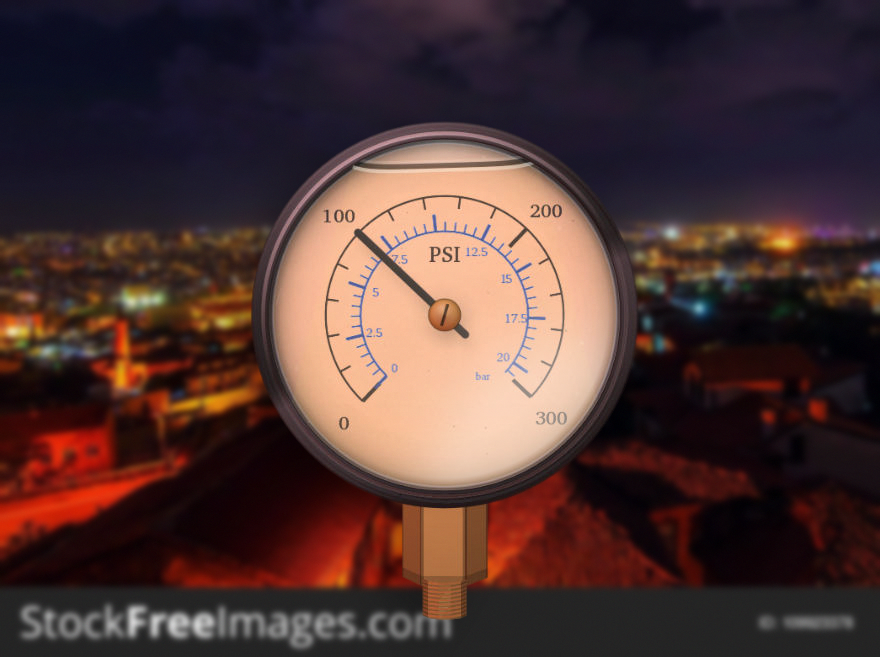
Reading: {"value": 100, "unit": "psi"}
